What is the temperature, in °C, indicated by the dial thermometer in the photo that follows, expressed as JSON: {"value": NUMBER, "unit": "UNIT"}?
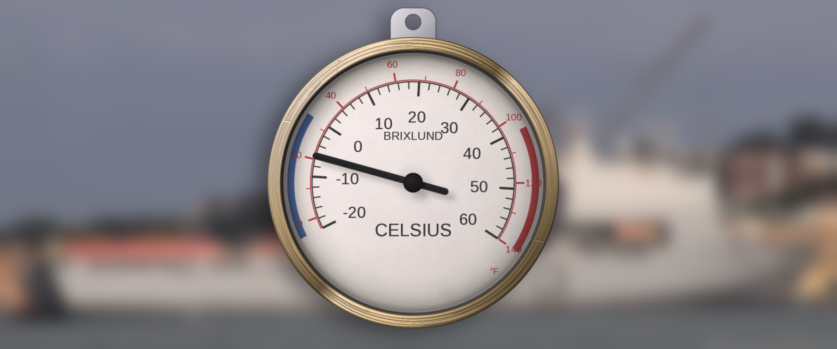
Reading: {"value": -6, "unit": "°C"}
